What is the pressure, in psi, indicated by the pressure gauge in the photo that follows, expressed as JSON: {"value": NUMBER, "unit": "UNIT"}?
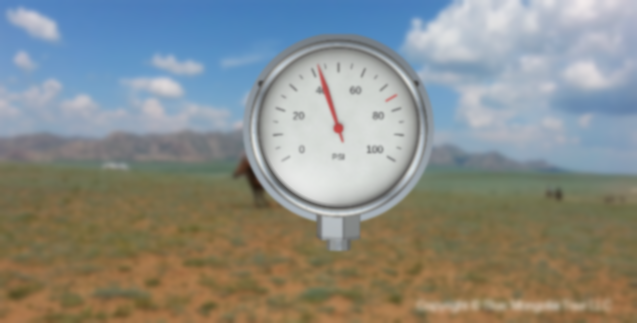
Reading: {"value": 42.5, "unit": "psi"}
